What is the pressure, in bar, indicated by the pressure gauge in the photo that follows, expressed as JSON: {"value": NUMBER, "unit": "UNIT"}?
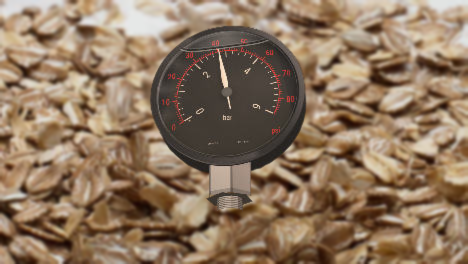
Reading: {"value": 2.8, "unit": "bar"}
